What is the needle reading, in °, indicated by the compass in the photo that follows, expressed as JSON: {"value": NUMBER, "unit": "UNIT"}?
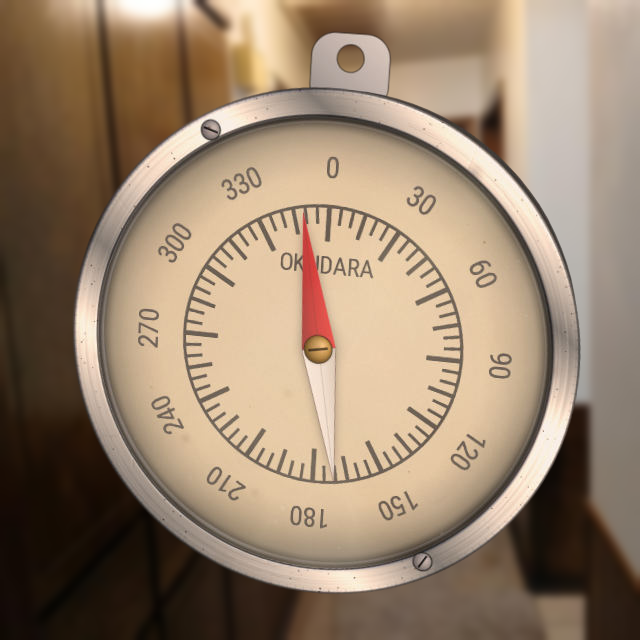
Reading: {"value": 350, "unit": "°"}
